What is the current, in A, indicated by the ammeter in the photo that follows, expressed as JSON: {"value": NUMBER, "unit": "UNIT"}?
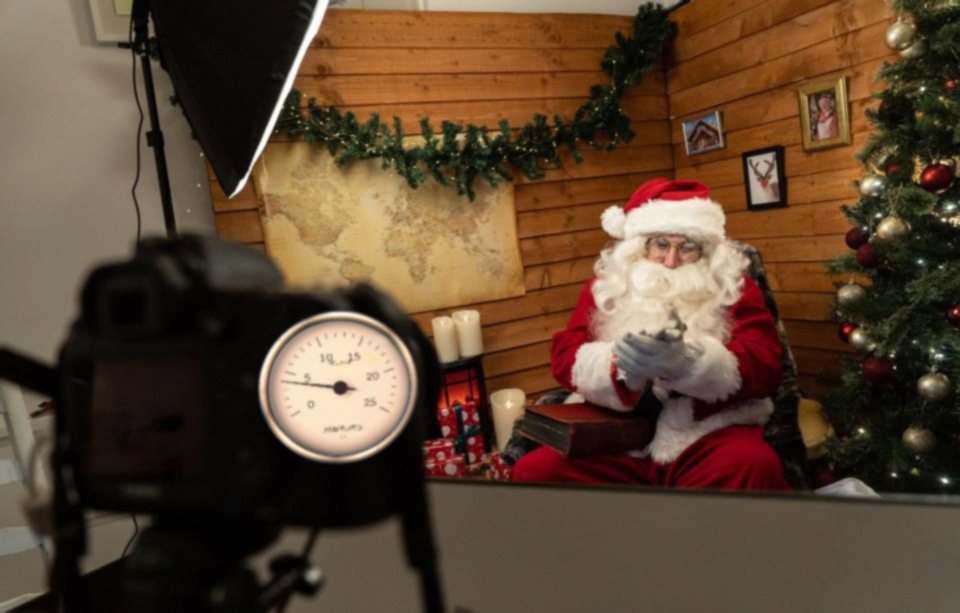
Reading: {"value": 4, "unit": "A"}
